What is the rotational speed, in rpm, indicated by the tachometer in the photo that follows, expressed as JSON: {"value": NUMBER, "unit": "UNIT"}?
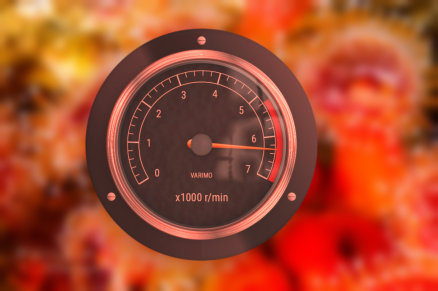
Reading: {"value": 6300, "unit": "rpm"}
